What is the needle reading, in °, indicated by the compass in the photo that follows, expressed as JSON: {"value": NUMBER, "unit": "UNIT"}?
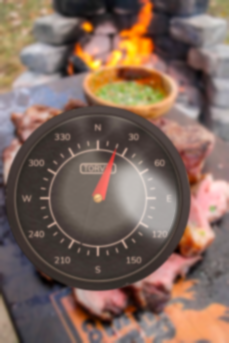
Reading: {"value": 20, "unit": "°"}
